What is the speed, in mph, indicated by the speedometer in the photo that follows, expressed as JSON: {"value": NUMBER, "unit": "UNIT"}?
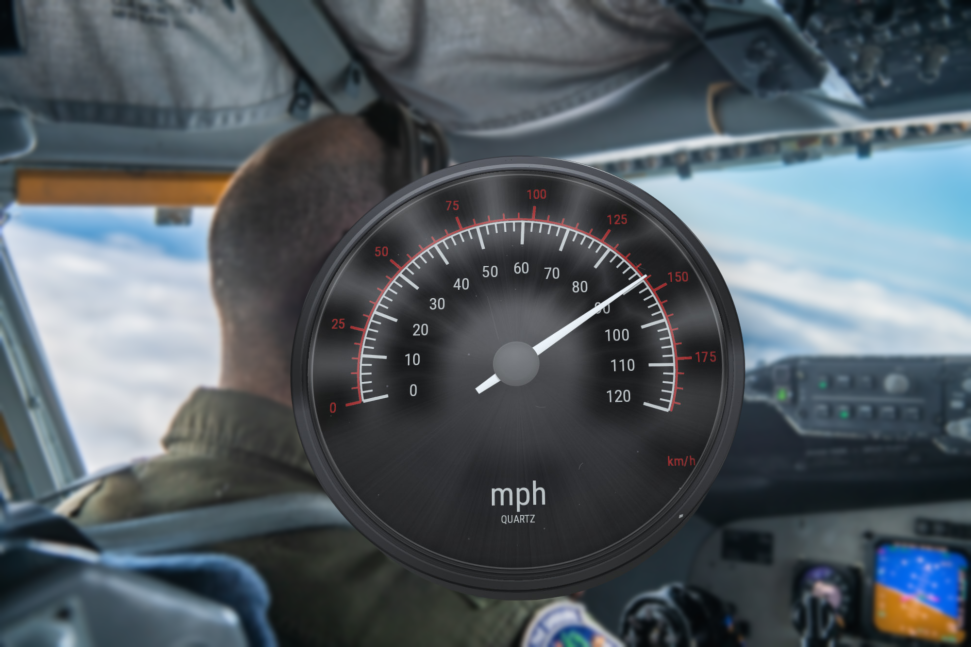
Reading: {"value": 90, "unit": "mph"}
